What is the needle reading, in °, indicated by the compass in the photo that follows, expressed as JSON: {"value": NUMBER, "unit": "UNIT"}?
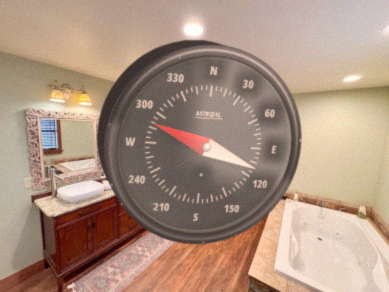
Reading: {"value": 290, "unit": "°"}
